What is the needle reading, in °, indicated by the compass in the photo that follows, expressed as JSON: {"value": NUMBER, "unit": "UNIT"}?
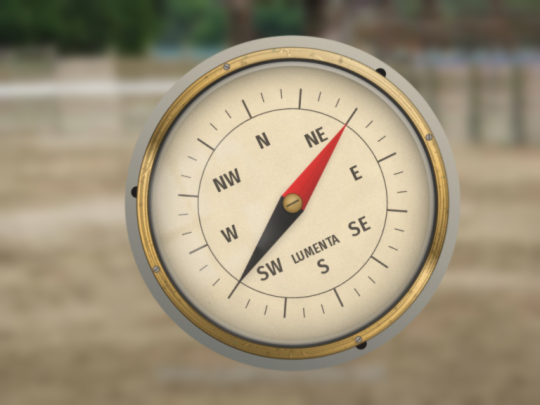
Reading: {"value": 60, "unit": "°"}
